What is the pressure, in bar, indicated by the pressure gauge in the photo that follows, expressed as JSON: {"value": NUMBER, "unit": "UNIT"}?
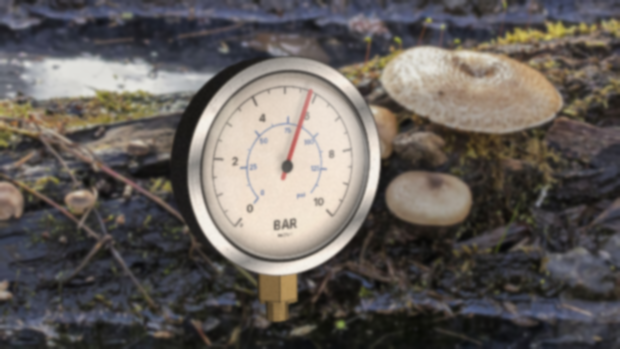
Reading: {"value": 5.75, "unit": "bar"}
